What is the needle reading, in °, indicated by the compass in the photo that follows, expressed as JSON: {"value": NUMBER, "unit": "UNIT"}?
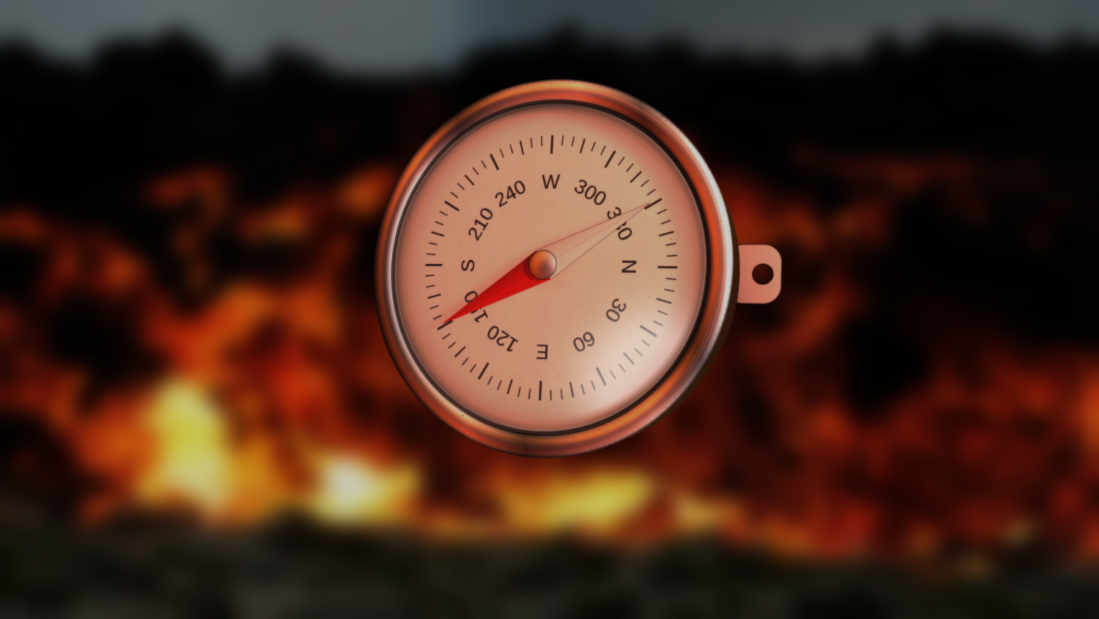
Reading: {"value": 150, "unit": "°"}
